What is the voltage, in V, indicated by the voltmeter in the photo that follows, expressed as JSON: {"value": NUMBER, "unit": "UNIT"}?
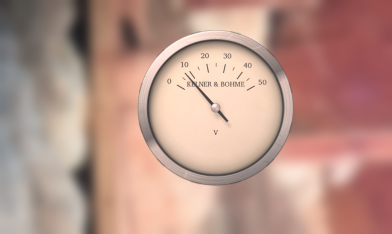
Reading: {"value": 7.5, "unit": "V"}
